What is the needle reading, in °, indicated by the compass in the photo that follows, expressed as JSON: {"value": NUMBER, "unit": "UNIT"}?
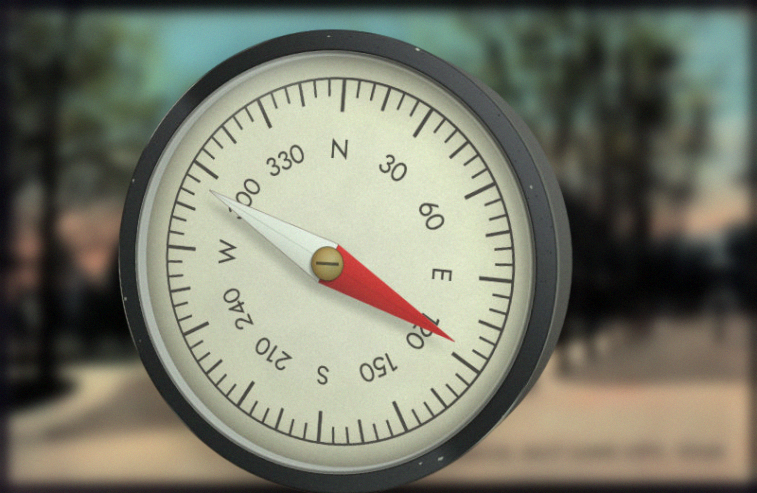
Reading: {"value": 115, "unit": "°"}
